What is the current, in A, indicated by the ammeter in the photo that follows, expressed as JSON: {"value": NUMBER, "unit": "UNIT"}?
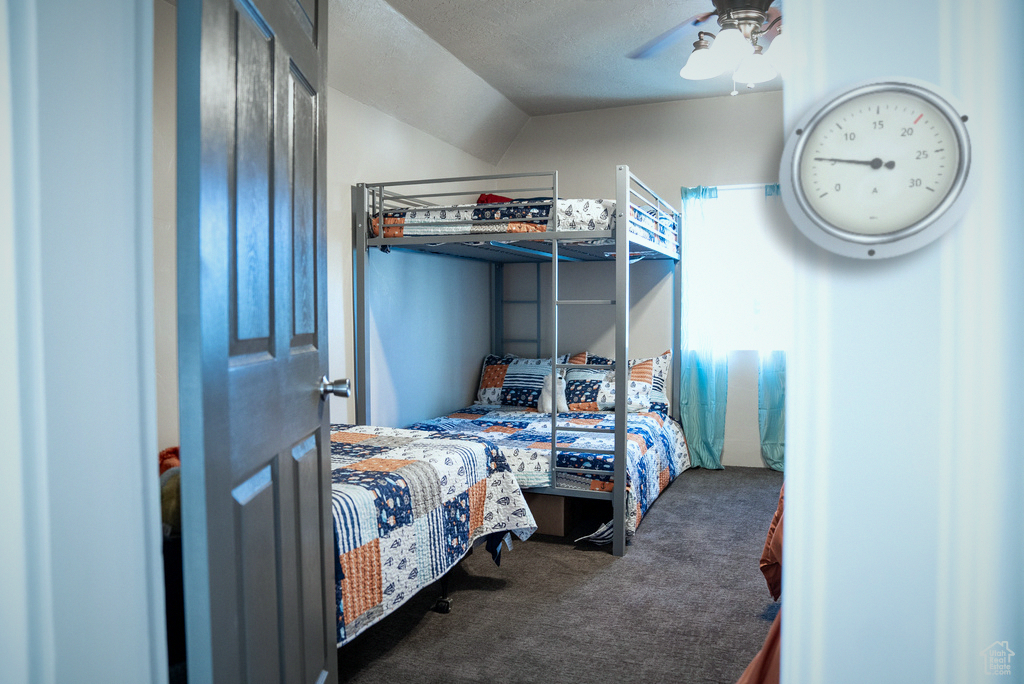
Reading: {"value": 5, "unit": "A"}
